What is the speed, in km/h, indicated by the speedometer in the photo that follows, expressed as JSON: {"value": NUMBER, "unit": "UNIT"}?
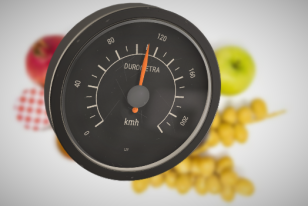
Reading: {"value": 110, "unit": "km/h"}
